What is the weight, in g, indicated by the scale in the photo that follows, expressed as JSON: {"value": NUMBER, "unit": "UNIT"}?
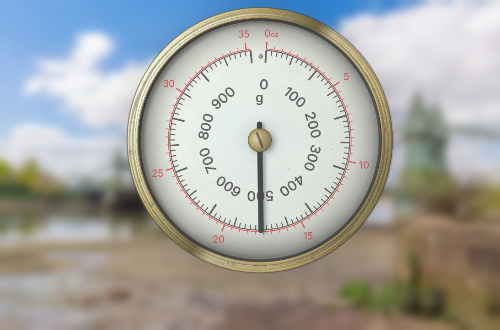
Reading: {"value": 500, "unit": "g"}
